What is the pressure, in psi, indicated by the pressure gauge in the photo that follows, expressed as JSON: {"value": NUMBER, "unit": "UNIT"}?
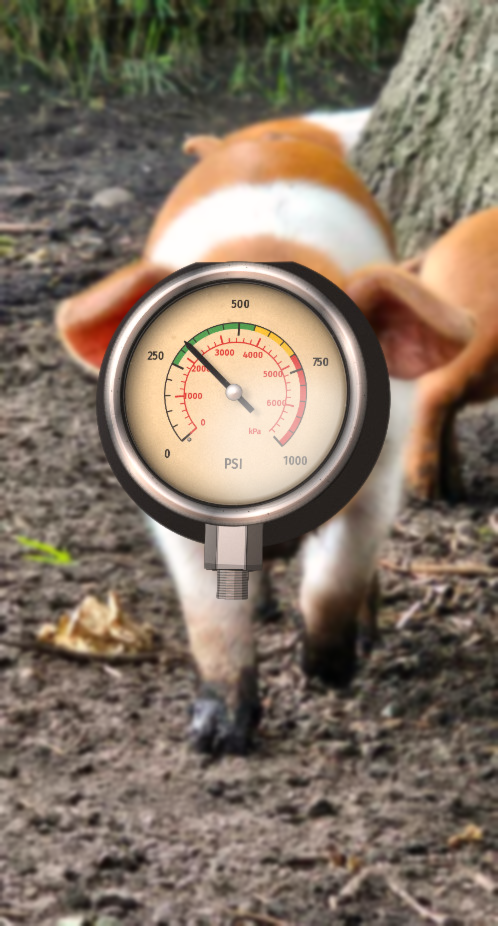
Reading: {"value": 325, "unit": "psi"}
